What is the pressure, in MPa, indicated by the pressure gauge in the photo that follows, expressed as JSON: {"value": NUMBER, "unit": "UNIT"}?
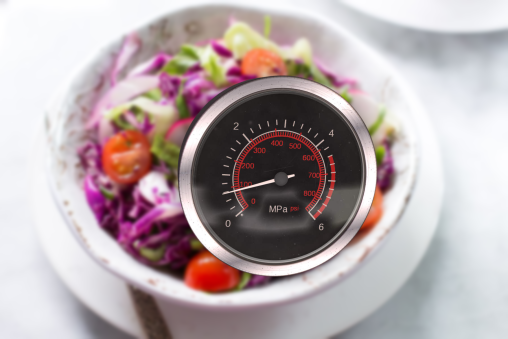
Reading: {"value": 0.6, "unit": "MPa"}
